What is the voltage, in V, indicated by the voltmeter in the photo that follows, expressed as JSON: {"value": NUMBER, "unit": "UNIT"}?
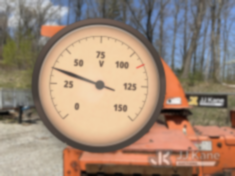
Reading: {"value": 35, "unit": "V"}
